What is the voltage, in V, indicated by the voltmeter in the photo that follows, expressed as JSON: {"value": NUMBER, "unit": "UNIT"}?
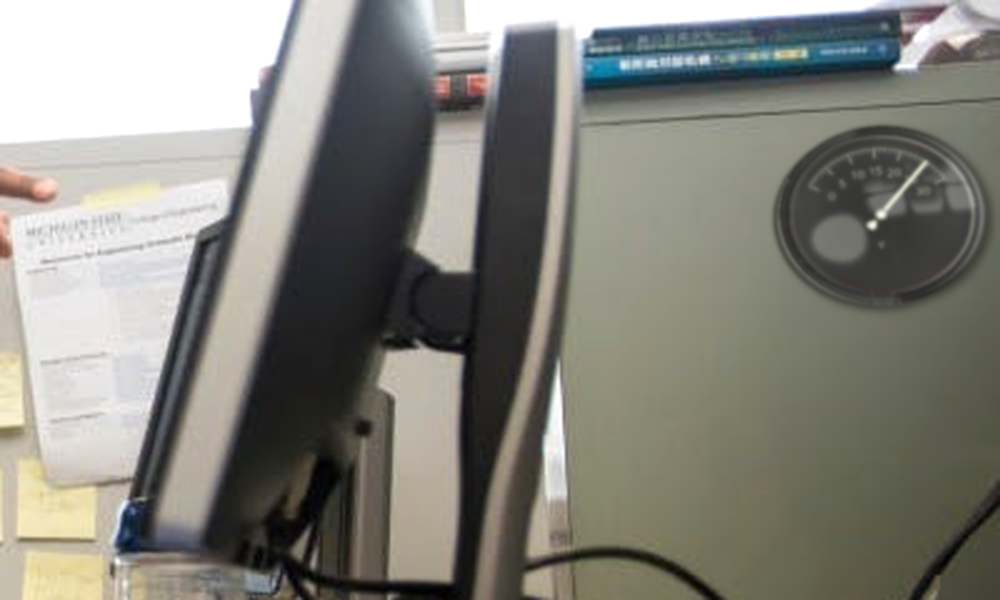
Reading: {"value": 25, "unit": "V"}
